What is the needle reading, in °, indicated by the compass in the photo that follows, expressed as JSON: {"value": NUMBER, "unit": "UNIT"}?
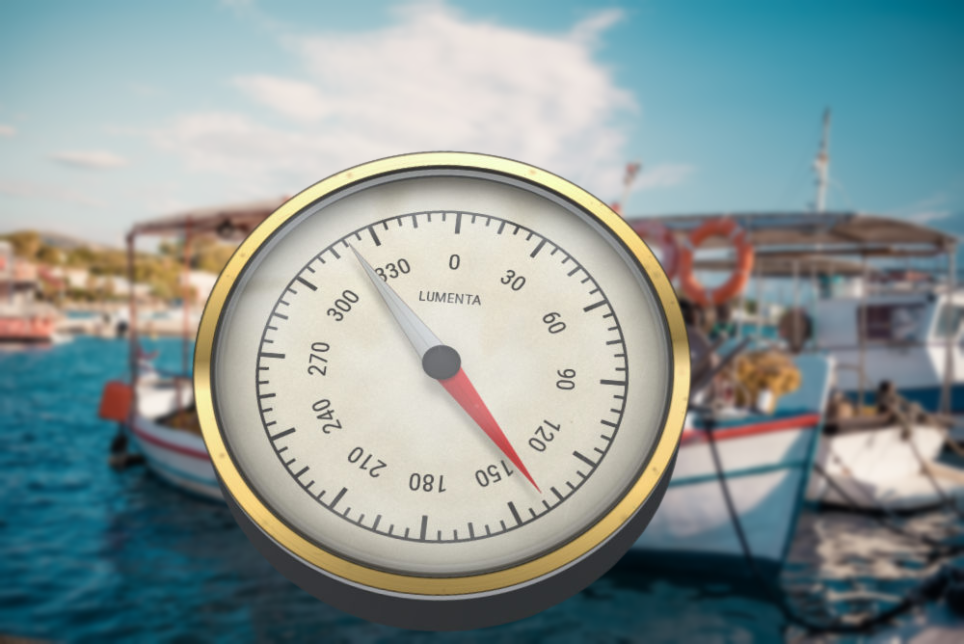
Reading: {"value": 140, "unit": "°"}
